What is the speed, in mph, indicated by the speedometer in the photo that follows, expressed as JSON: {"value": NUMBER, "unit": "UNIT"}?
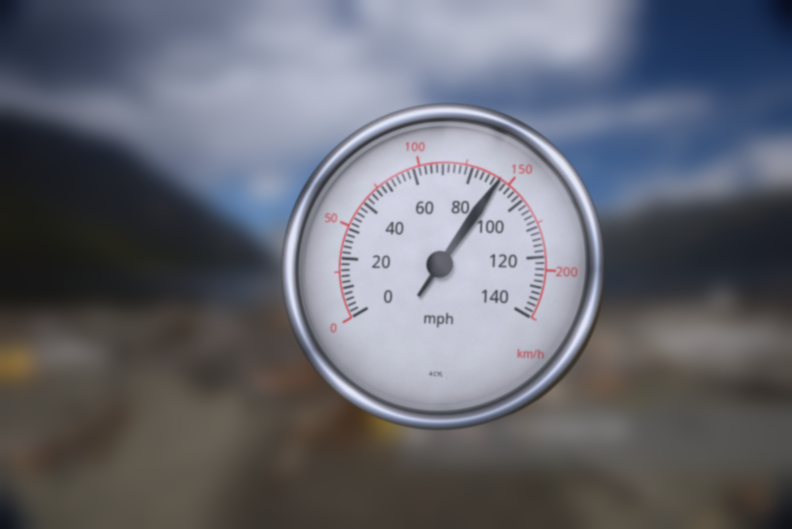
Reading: {"value": 90, "unit": "mph"}
